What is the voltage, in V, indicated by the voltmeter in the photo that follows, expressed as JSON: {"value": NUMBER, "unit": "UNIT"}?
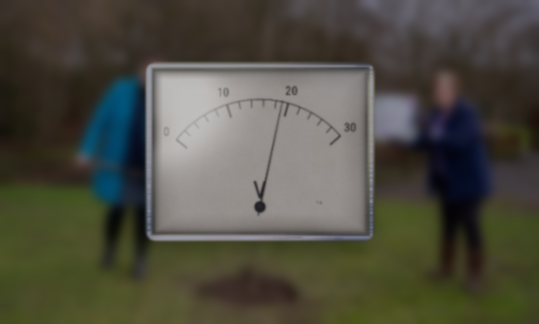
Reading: {"value": 19, "unit": "V"}
